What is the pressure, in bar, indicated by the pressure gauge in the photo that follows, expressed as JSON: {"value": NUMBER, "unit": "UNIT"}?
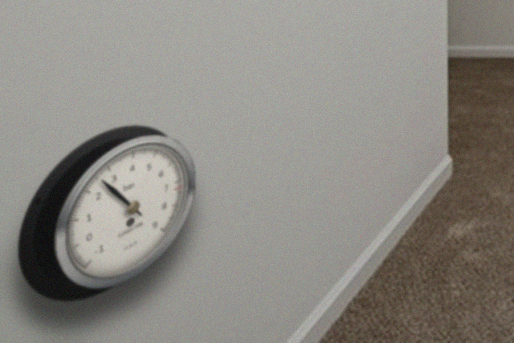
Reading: {"value": 2.5, "unit": "bar"}
